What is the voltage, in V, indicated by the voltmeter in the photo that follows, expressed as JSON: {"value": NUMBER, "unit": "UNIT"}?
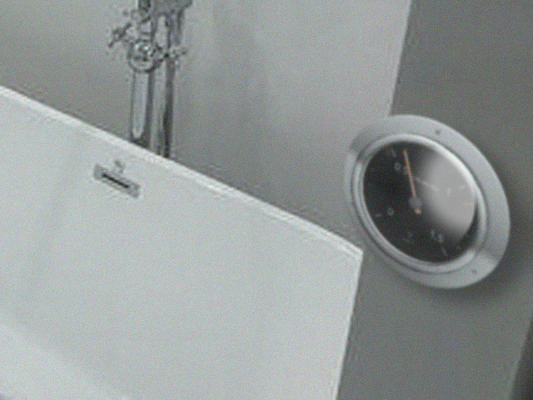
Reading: {"value": 0.6, "unit": "V"}
